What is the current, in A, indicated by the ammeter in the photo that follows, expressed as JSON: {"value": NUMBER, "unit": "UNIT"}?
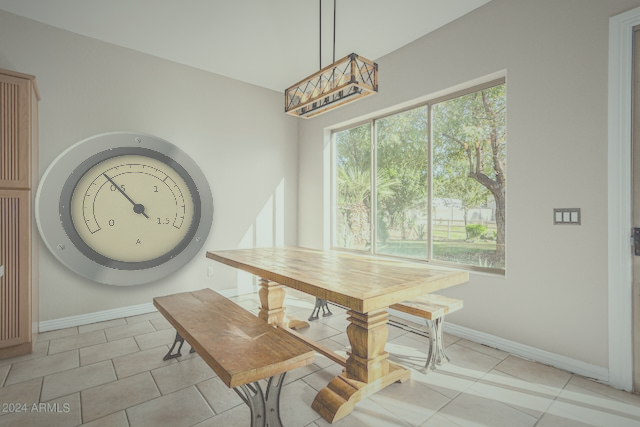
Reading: {"value": 0.5, "unit": "A"}
